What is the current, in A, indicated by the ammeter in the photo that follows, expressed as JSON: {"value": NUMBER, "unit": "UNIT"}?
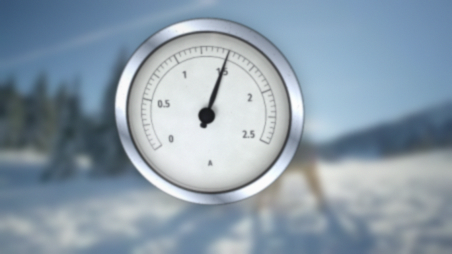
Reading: {"value": 1.5, "unit": "A"}
